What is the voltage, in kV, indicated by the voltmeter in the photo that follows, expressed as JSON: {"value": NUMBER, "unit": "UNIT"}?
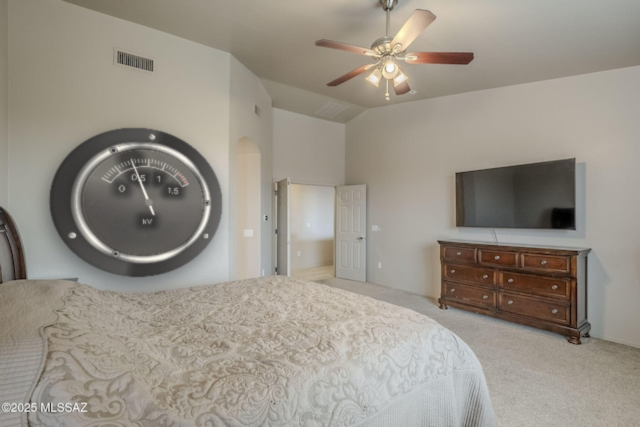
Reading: {"value": 0.5, "unit": "kV"}
